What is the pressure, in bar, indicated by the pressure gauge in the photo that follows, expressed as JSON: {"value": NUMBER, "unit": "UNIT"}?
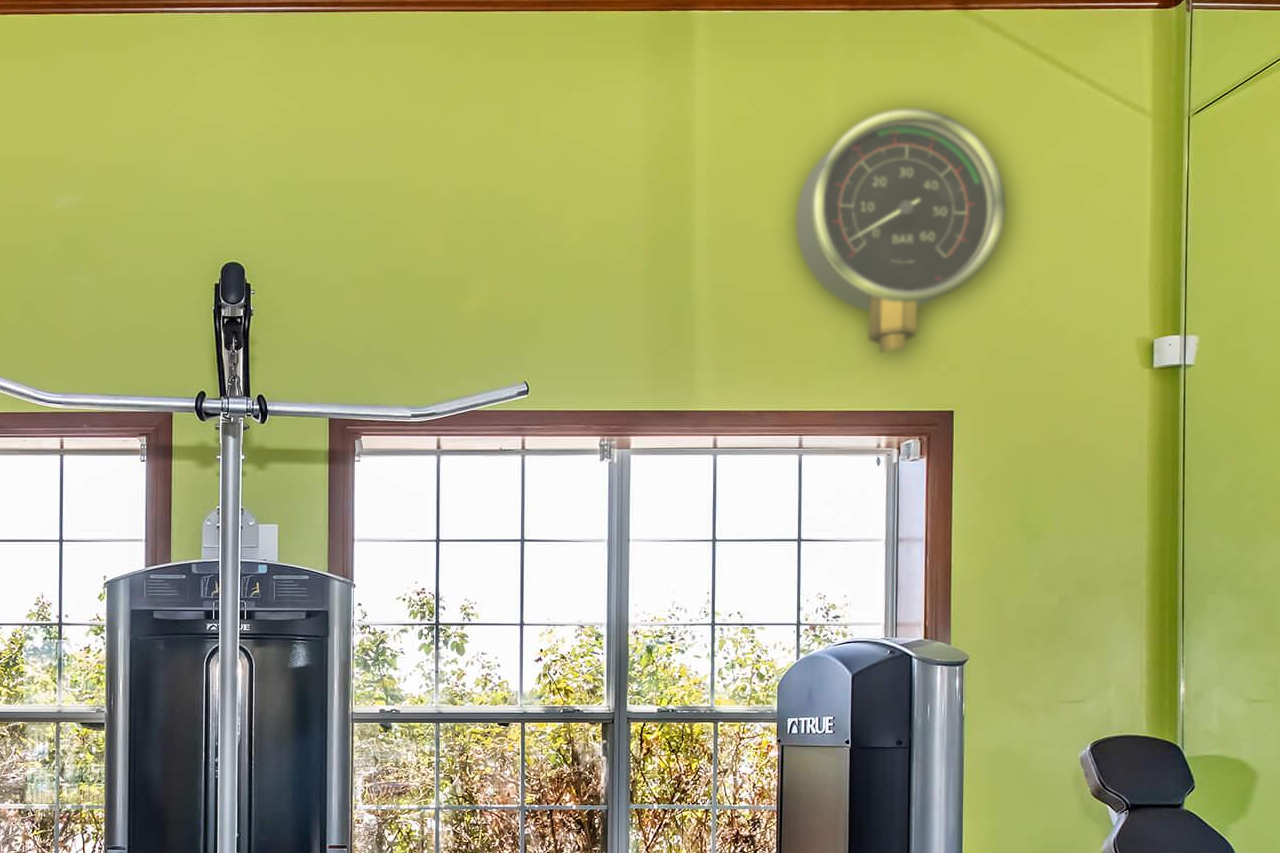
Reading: {"value": 2.5, "unit": "bar"}
